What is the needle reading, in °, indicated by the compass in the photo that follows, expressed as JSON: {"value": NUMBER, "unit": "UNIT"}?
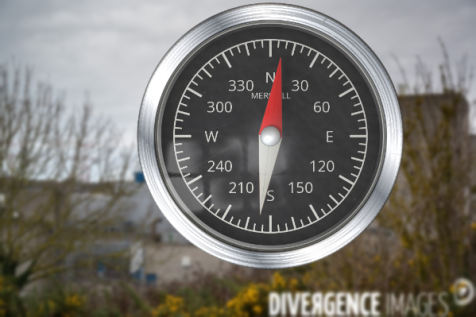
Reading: {"value": 7.5, "unit": "°"}
